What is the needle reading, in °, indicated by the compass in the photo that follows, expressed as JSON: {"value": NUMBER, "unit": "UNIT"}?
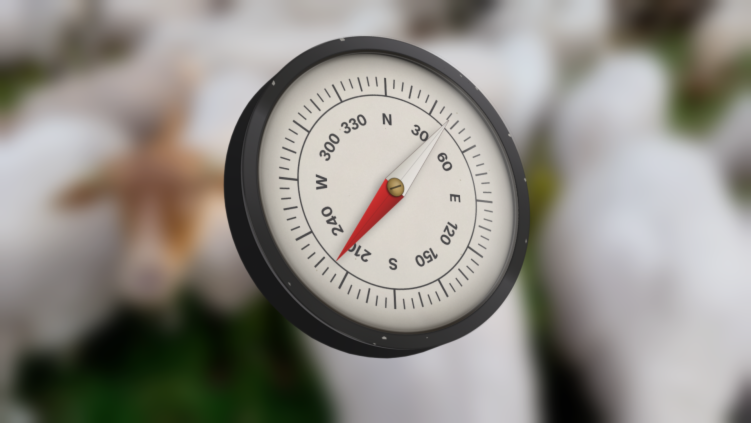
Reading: {"value": 220, "unit": "°"}
